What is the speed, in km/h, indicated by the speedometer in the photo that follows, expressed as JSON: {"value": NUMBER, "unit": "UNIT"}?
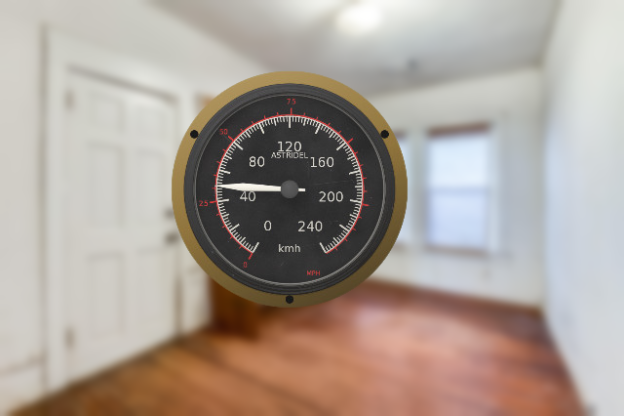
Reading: {"value": 50, "unit": "km/h"}
